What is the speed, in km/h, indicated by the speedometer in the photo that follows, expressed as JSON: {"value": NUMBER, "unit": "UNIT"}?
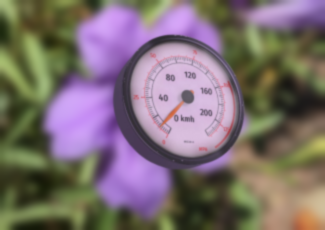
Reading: {"value": 10, "unit": "km/h"}
